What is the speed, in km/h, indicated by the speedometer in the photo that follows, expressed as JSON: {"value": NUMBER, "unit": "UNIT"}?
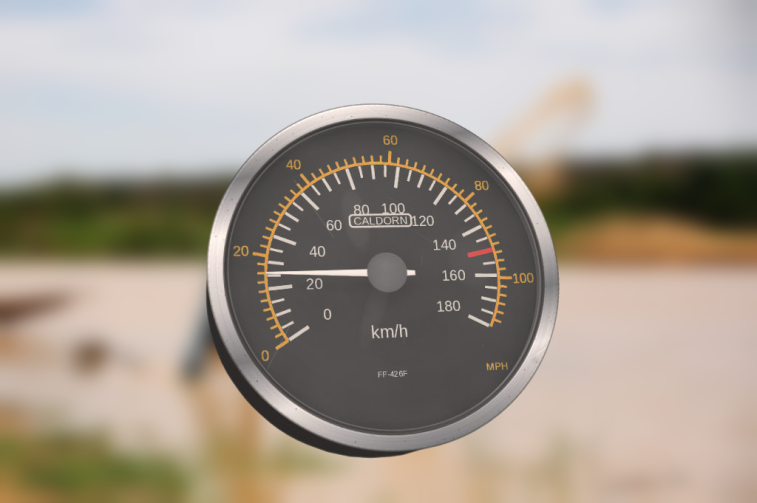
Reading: {"value": 25, "unit": "km/h"}
